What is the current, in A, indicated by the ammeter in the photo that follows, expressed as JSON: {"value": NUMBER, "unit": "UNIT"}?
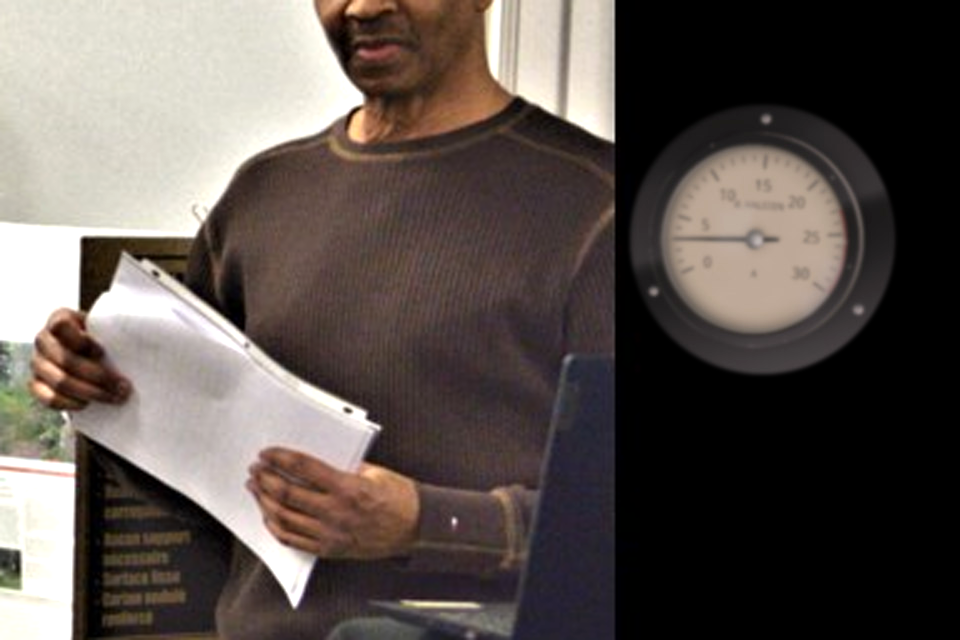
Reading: {"value": 3, "unit": "A"}
